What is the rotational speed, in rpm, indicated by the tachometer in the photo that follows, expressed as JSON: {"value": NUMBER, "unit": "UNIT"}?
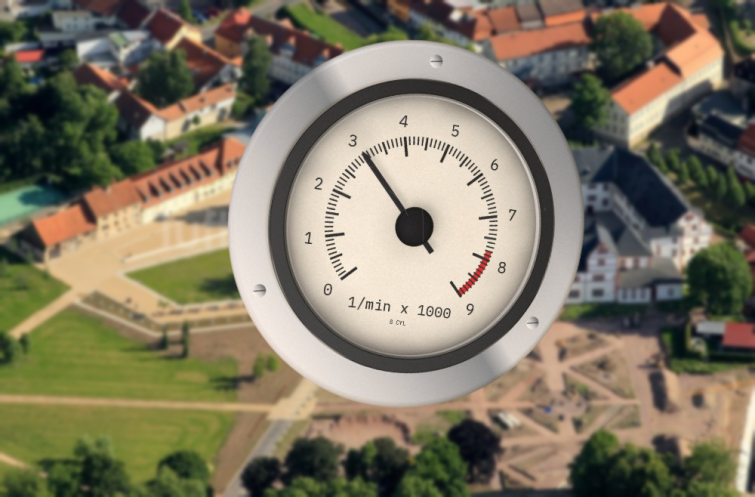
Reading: {"value": 3000, "unit": "rpm"}
